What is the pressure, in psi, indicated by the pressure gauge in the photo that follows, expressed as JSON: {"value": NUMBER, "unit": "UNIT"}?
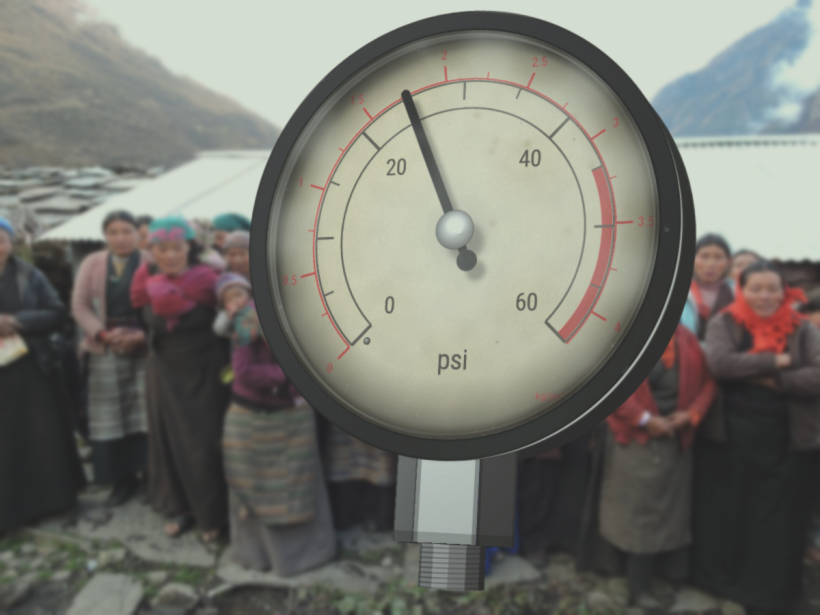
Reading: {"value": 25, "unit": "psi"}
